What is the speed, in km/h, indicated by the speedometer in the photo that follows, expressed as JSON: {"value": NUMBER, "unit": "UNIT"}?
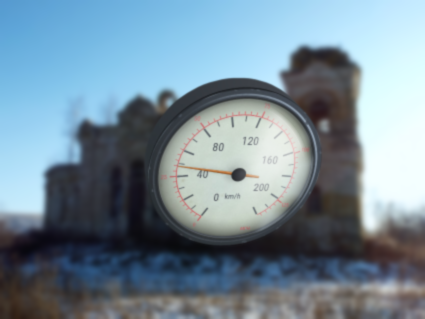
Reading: {"value": 50, "unit": "km/h"}
